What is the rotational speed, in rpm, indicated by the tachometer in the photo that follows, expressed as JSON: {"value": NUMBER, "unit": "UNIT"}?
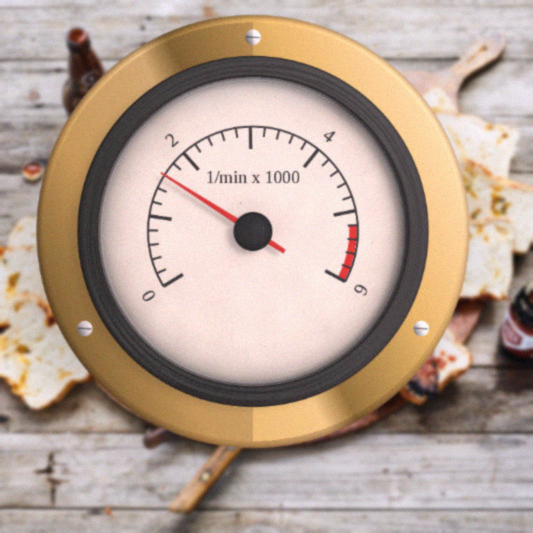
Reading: {"value": 1600, "unit": "rpm"}
